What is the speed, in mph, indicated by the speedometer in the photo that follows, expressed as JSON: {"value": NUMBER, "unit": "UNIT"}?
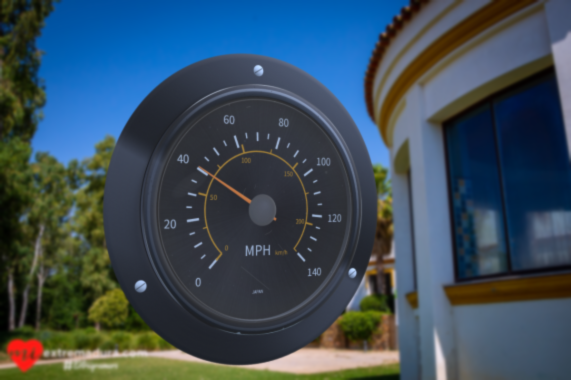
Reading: {"value": 40, "unit": "mph"}
